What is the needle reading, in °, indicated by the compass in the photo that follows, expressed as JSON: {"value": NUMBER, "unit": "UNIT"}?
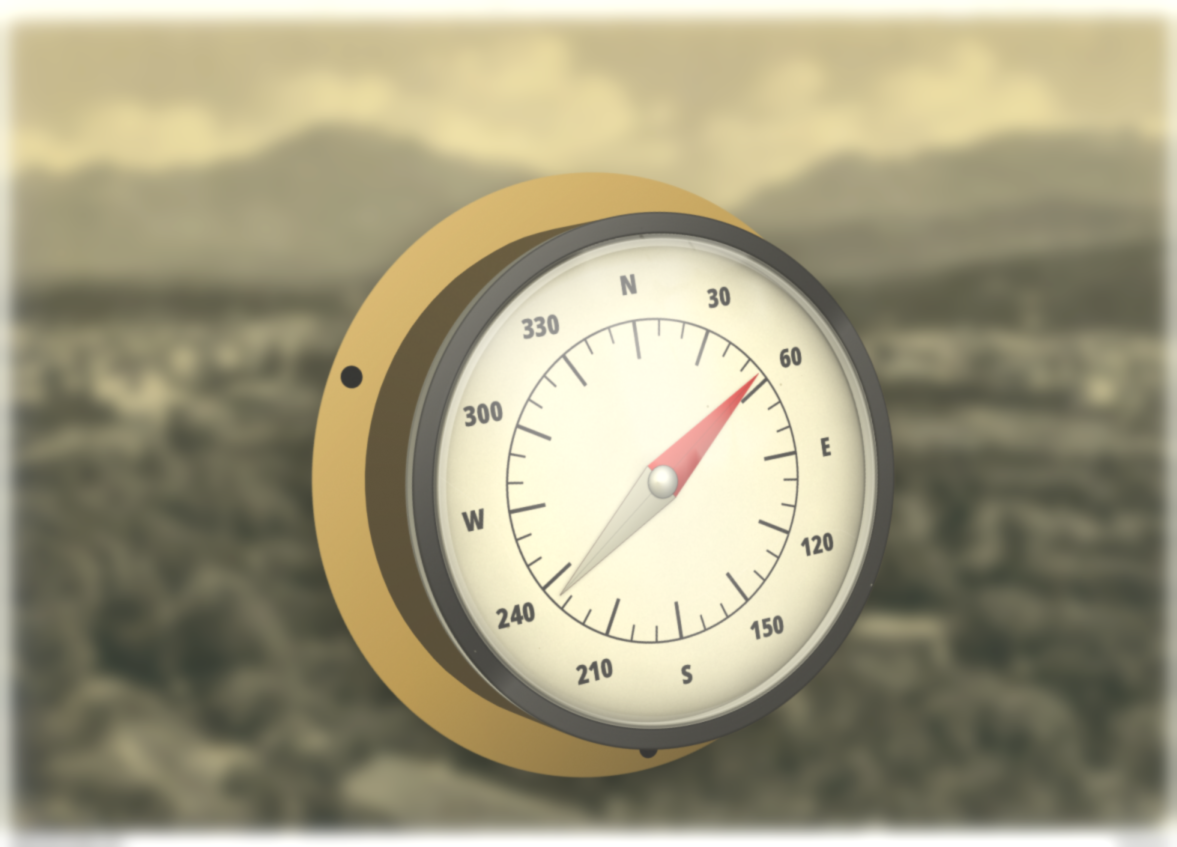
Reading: {"value": 55, "unit": "°"}
